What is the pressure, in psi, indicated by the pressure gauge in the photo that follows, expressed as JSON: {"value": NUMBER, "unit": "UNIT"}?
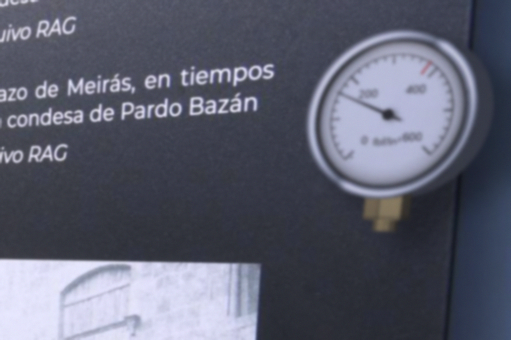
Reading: {"value": 160, "unit": "psi"}
